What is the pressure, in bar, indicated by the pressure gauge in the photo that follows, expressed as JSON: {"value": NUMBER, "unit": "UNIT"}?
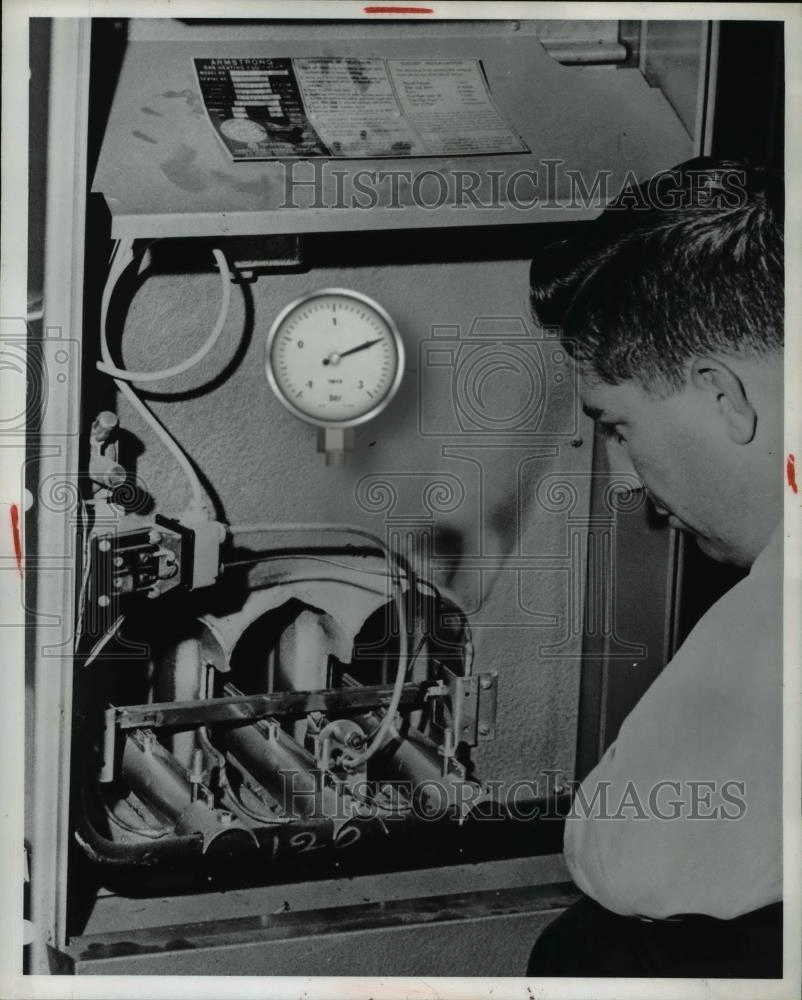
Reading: {"value": 2, "unit": "bar"}
